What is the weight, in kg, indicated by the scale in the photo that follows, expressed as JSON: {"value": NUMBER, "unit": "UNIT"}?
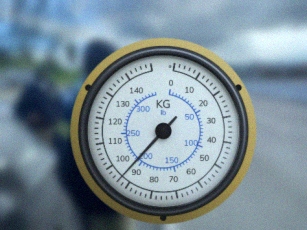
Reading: {"value": 94, "unit": "kg"}
